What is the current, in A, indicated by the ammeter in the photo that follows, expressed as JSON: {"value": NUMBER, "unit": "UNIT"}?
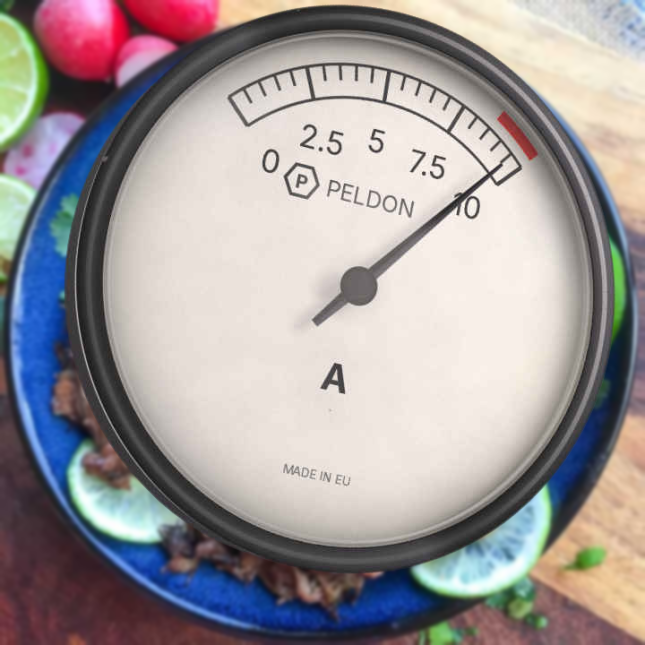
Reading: {"value": 9.5, "unit": "A"}
